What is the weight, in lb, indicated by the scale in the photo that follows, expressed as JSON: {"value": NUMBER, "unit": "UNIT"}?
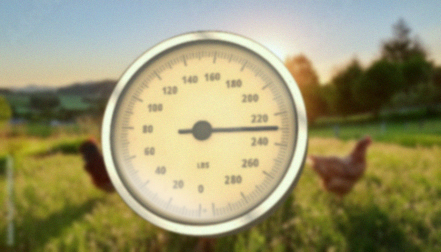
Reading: {"value": 230, "unit": "lb"}
